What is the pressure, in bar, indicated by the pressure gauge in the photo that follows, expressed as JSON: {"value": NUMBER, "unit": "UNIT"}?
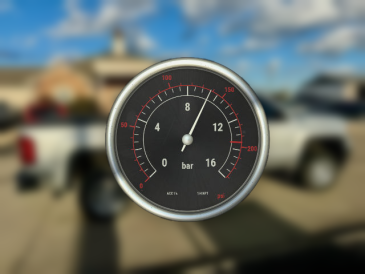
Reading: {"value": 9.5, "unit": "bar"}
